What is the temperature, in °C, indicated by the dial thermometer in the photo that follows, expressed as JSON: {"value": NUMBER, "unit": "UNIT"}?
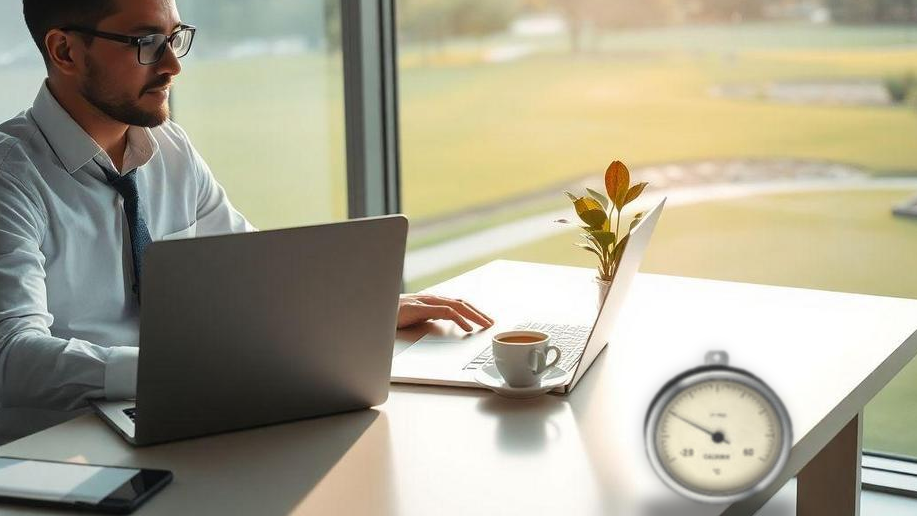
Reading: {"value": 0, "unit": "°C"}
